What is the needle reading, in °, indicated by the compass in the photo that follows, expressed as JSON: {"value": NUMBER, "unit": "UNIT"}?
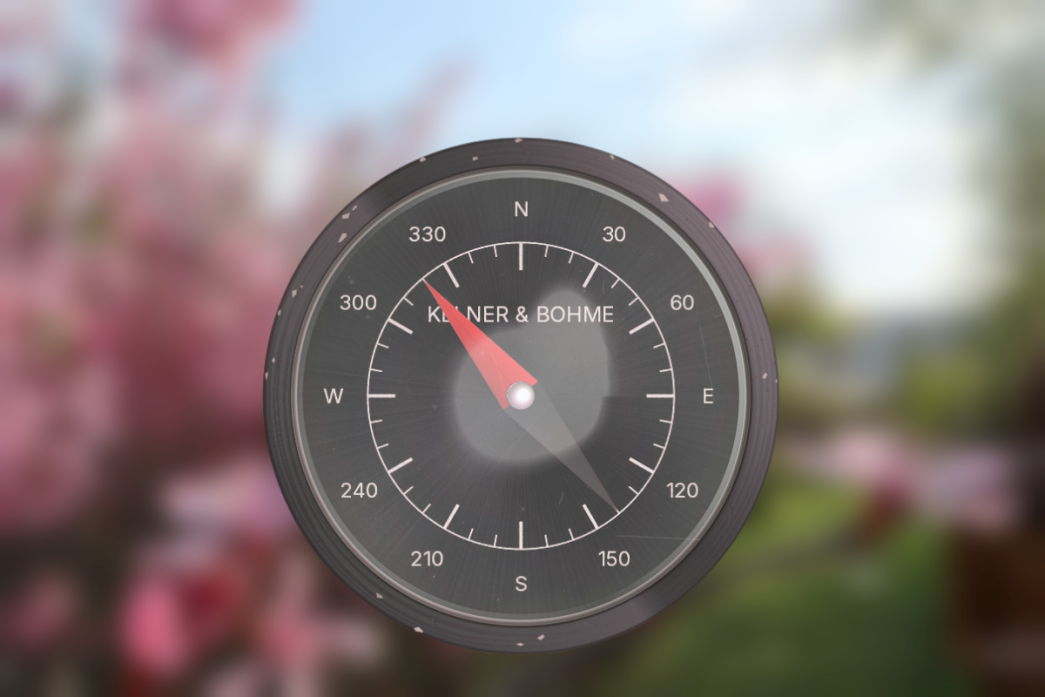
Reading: {"value": 320, "unit": "°"}
